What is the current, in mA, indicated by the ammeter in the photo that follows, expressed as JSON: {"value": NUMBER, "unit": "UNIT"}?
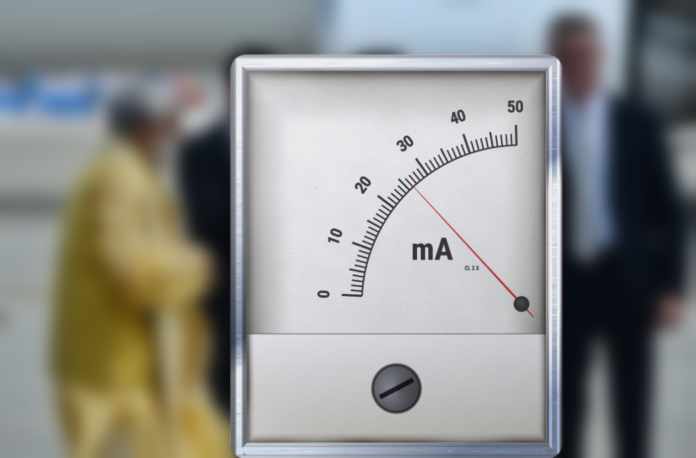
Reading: {"value": 26, "unit": "mA"}
